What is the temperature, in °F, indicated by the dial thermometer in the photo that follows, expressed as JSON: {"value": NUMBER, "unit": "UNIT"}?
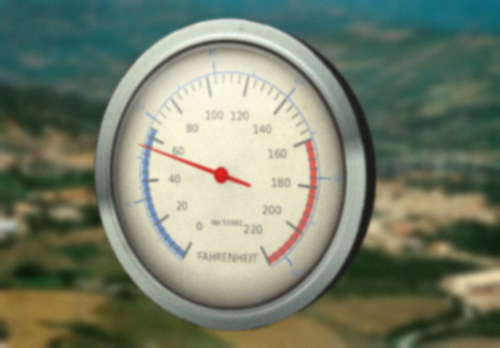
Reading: {"value": 56, "unit": "°F"}
